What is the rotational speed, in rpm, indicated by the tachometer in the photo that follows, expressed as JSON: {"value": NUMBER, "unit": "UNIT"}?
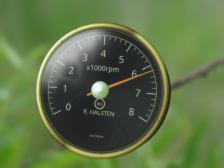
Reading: {"value": 6200, "unit": "rpm"}
